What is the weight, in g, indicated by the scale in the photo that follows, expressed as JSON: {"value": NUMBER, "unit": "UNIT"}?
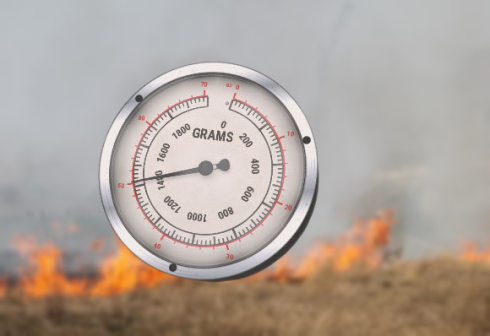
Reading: {"value": 1420, "unit": "g"}
